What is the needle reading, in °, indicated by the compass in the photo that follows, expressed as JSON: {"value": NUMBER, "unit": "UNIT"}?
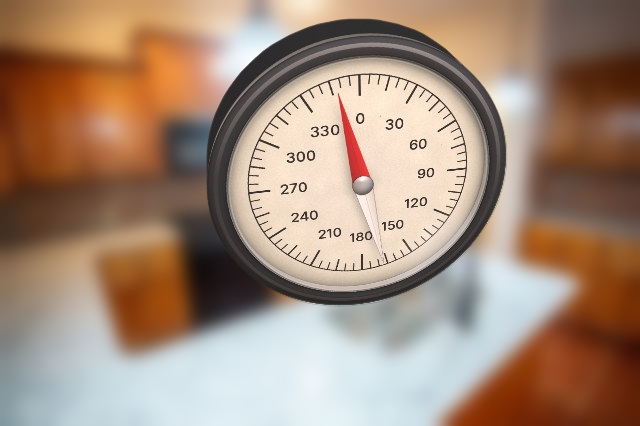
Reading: {"value": 347.5, "unit": "°"}
